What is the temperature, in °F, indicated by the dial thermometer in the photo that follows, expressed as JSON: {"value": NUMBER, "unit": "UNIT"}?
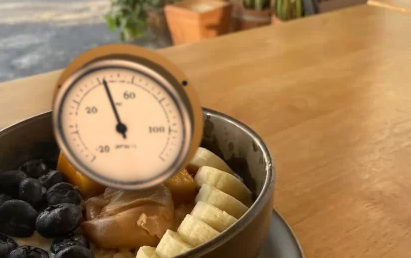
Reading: {"value": 44, "unit": "°F"}
